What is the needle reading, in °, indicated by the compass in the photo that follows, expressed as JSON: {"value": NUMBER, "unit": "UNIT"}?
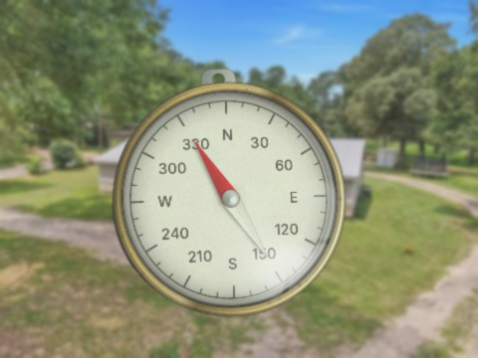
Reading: {"value": 330, "unit": "°"}
